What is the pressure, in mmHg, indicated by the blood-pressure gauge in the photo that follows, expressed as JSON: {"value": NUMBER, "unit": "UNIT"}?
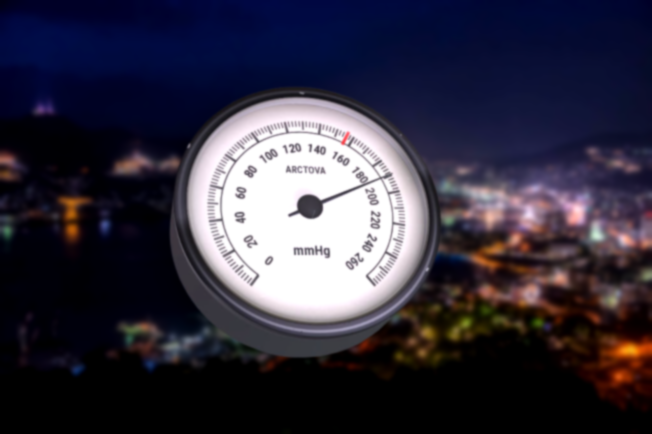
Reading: {"value": 190, "unit": "mmHg"}
